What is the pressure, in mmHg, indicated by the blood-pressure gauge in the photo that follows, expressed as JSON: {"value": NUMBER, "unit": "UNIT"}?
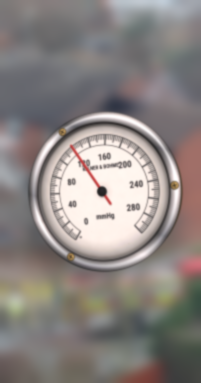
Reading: {"value": 120, "unit": "mmHg"}
